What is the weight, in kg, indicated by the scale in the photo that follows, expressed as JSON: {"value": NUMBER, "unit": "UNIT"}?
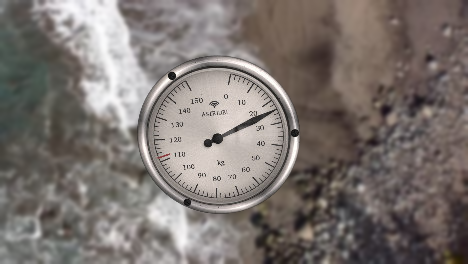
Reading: {"value": 24, "unit": "kg"}
